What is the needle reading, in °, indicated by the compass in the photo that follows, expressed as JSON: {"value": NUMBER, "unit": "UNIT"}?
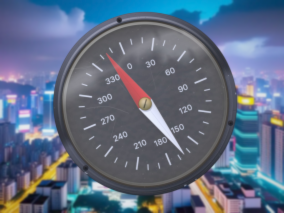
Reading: {"value": 345, "unit": "°"}
